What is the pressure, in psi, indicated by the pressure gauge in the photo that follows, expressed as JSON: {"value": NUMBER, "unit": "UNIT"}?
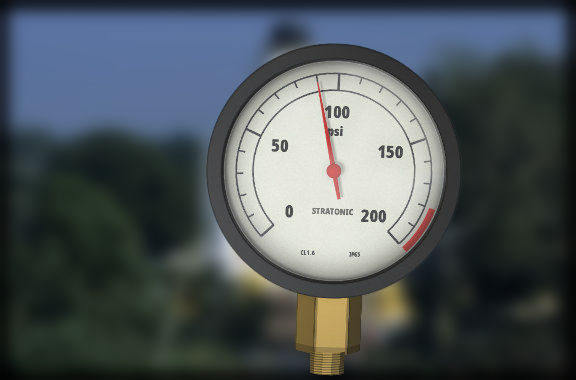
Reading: {"value": 90, "unit": "psi"}
